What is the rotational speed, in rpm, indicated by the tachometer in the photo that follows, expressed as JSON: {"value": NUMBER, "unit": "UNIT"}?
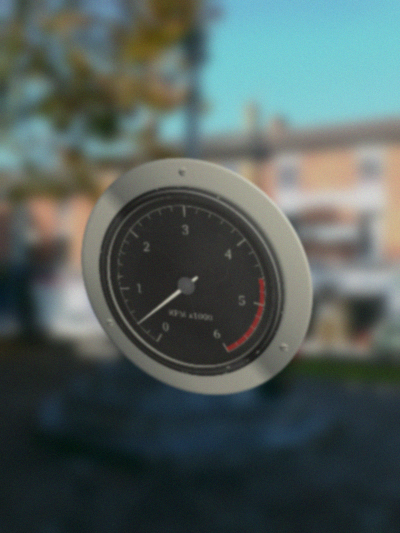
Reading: {"value": 400, "unit": "rpm"}
